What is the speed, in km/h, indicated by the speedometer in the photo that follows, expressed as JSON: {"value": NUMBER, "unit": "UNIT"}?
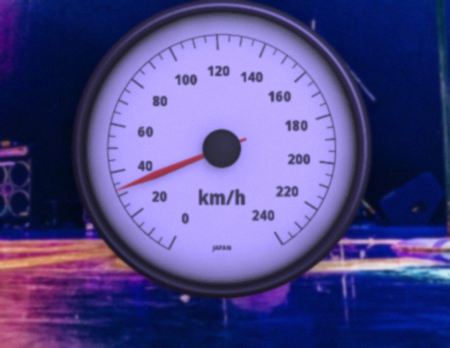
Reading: {"value": 32.5, "unit": "km/h"}
